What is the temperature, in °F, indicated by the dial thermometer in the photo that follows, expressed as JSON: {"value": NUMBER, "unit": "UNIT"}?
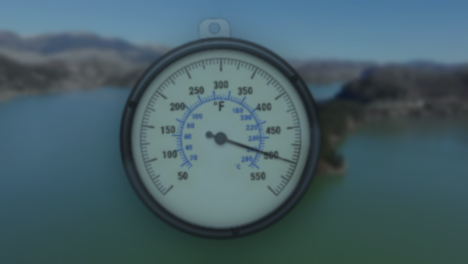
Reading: {"value": 500, "unit": "°F"}
